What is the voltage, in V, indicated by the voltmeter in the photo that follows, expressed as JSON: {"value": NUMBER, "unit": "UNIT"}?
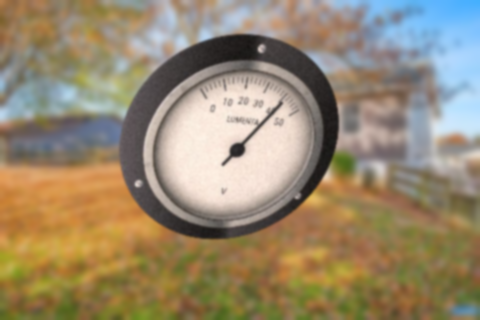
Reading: {"value": 40, "unit": "V"}
